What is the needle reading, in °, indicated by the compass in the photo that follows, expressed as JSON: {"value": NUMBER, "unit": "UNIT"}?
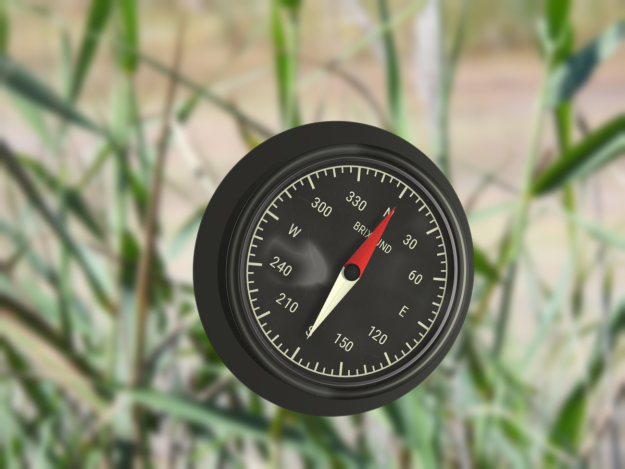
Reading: {"value": 0, "unit": "°"}
